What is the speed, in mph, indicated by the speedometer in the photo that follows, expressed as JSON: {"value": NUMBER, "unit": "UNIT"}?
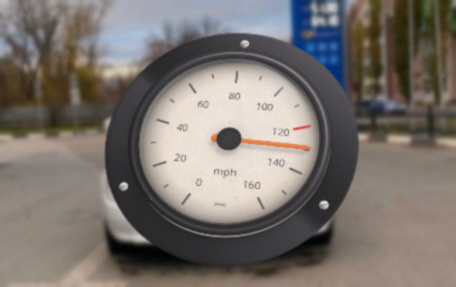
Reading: {"value": 130, "unit": "mph"}
